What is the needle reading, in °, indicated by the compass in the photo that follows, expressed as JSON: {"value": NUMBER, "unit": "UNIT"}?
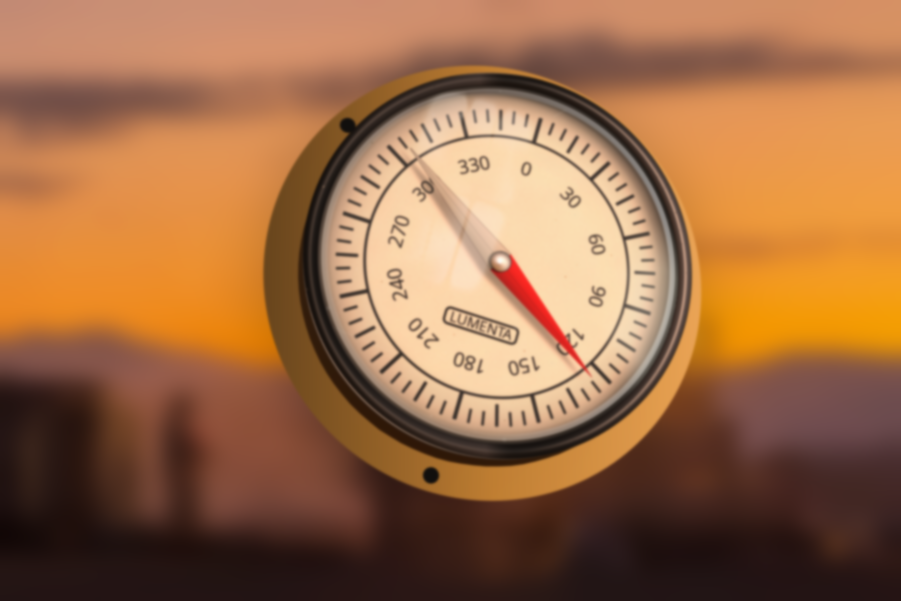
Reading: {"value": 125, "unit": "°"}
